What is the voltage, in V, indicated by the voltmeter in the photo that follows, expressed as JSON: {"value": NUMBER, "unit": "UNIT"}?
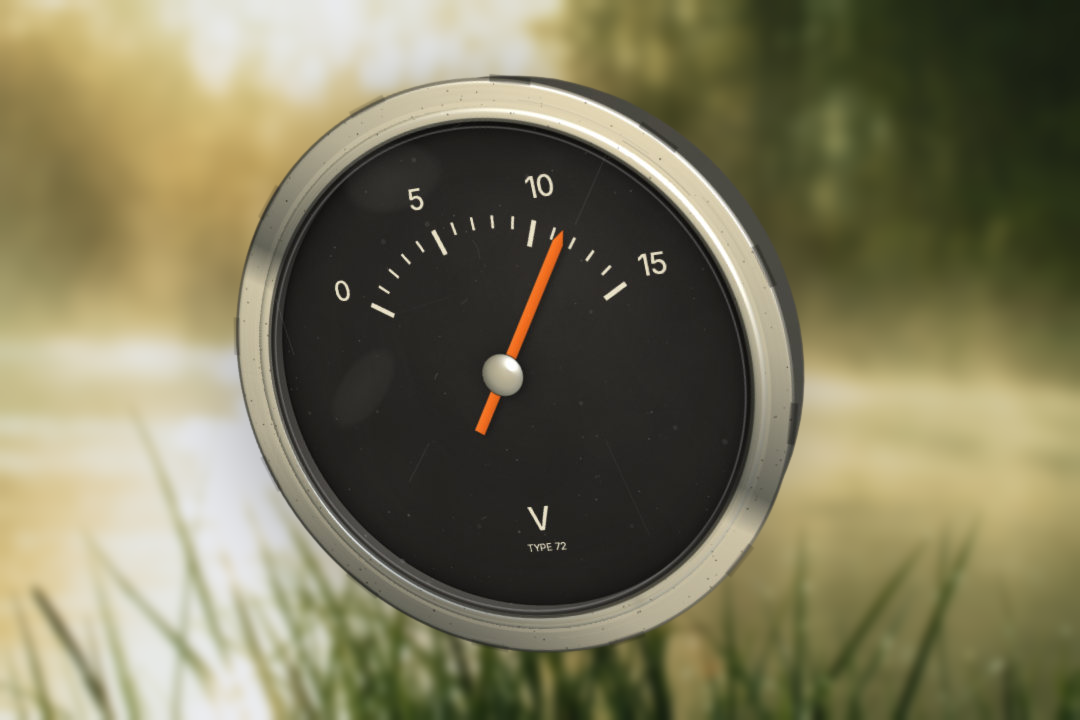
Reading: {"value": 11.5, "unit": "V"}
